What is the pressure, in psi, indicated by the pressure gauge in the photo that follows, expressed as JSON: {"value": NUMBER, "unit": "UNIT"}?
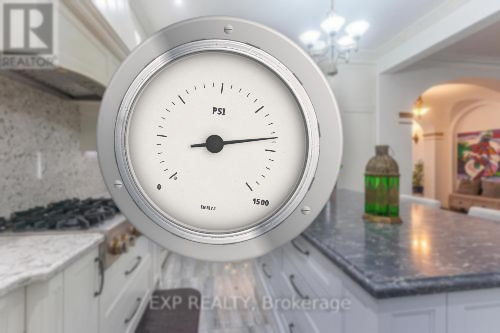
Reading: {"value": 1175, "unit": "psi"}
